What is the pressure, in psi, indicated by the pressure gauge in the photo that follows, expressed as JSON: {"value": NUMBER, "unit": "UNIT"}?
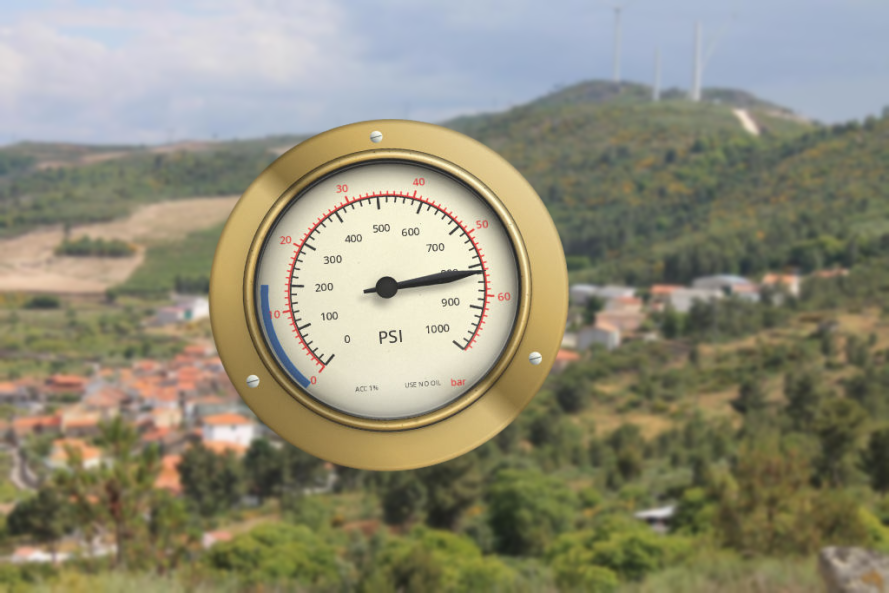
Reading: {"value": 820, "unit": "psi"}
